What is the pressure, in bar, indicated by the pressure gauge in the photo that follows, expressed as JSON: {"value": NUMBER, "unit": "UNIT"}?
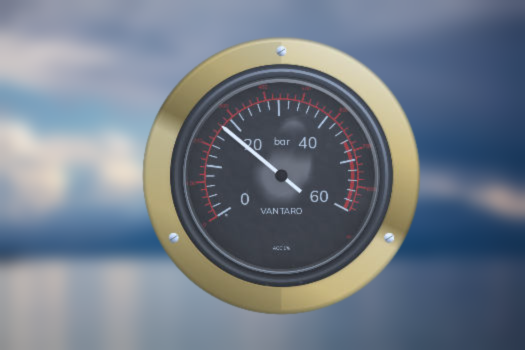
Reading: {"value": 18, "unit": "bar"}
